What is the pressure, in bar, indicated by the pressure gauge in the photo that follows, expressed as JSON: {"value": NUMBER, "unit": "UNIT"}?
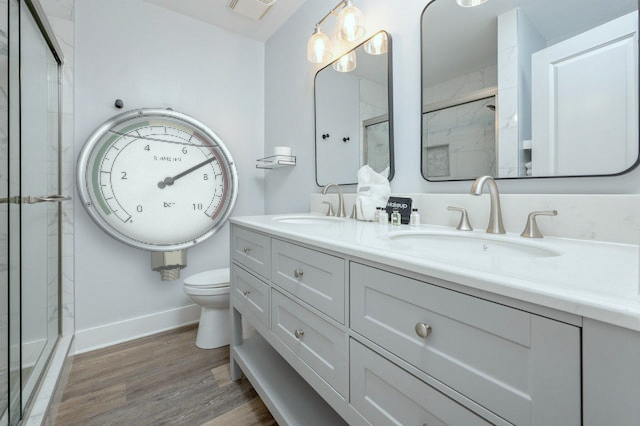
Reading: {"value": 7.25, "unit": "bar"}
